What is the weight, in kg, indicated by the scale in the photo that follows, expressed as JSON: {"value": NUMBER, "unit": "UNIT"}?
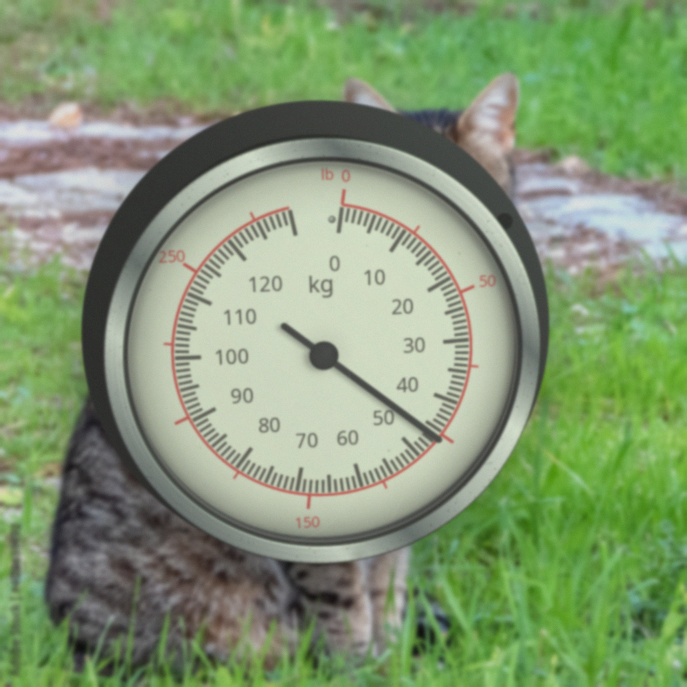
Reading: {"value": 46, "unit": "kg"}
